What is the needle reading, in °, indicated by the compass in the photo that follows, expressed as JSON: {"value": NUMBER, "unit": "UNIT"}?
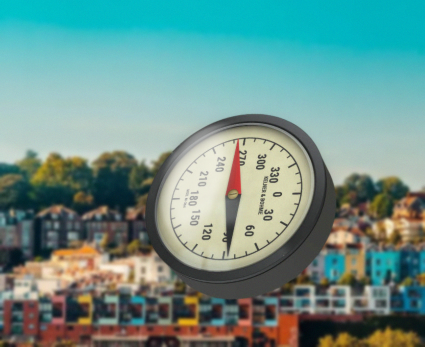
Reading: {"value": 265, "unit": "°"}
